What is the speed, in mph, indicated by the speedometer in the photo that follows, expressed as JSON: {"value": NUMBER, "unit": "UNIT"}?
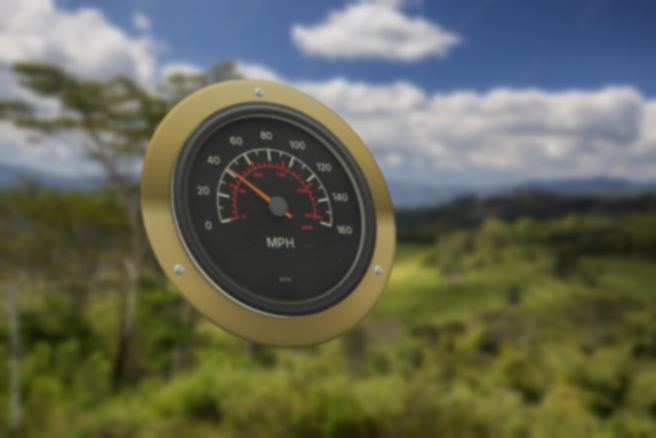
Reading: {"value": 40, "unit": "mph"}
